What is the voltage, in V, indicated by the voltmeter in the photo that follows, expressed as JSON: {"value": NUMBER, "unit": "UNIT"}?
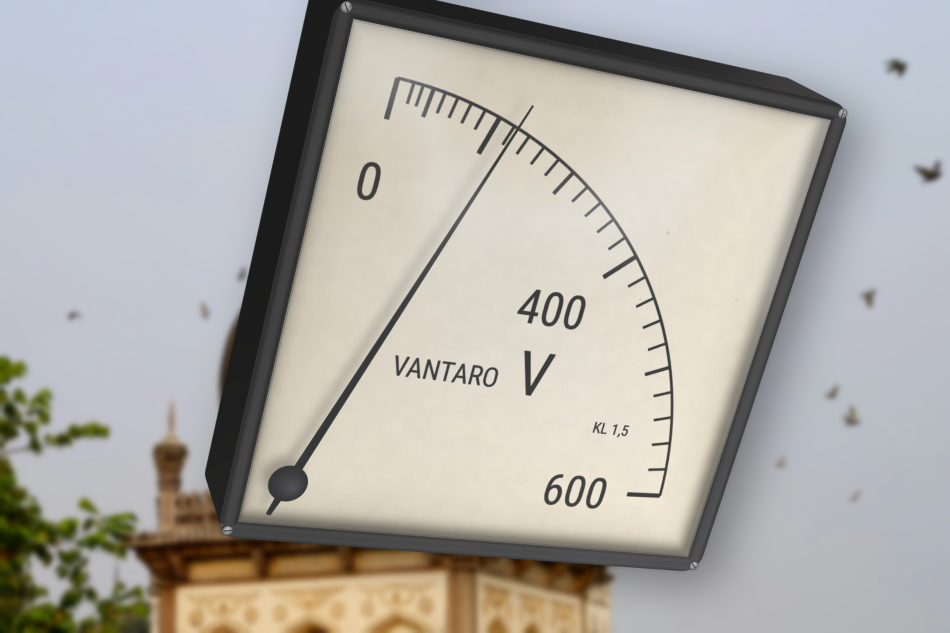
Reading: {"value": 220, "unit": "V"}
